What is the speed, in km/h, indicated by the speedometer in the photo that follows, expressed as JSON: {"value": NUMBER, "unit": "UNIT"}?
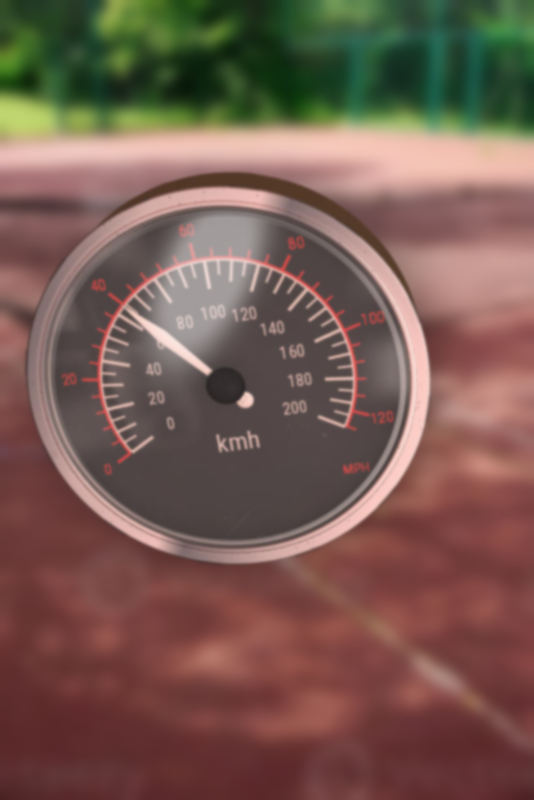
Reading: {"value": 65, "unit": "km/h"}
